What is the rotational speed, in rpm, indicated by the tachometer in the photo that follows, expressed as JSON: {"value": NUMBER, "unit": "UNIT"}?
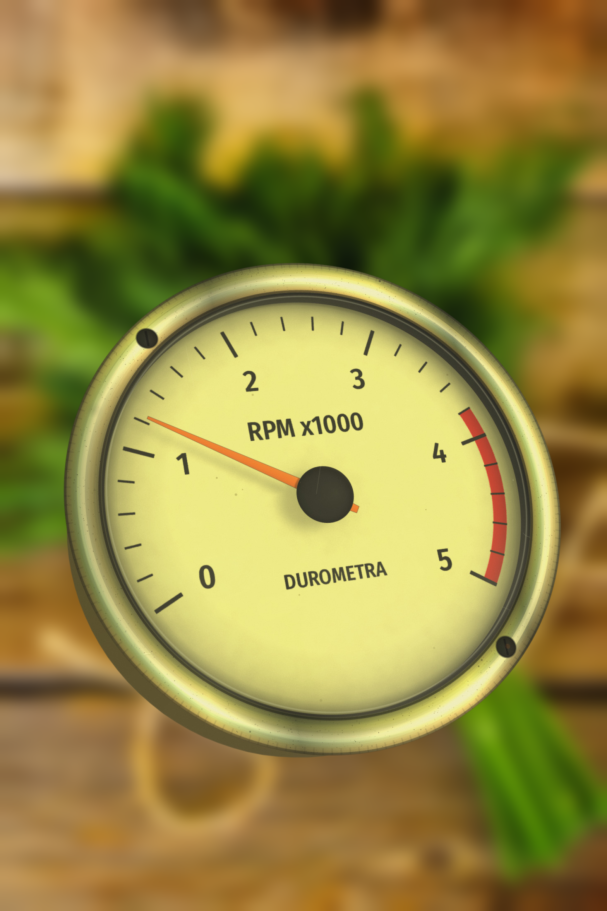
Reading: {"value": 1200, "unit": "rpm"}
